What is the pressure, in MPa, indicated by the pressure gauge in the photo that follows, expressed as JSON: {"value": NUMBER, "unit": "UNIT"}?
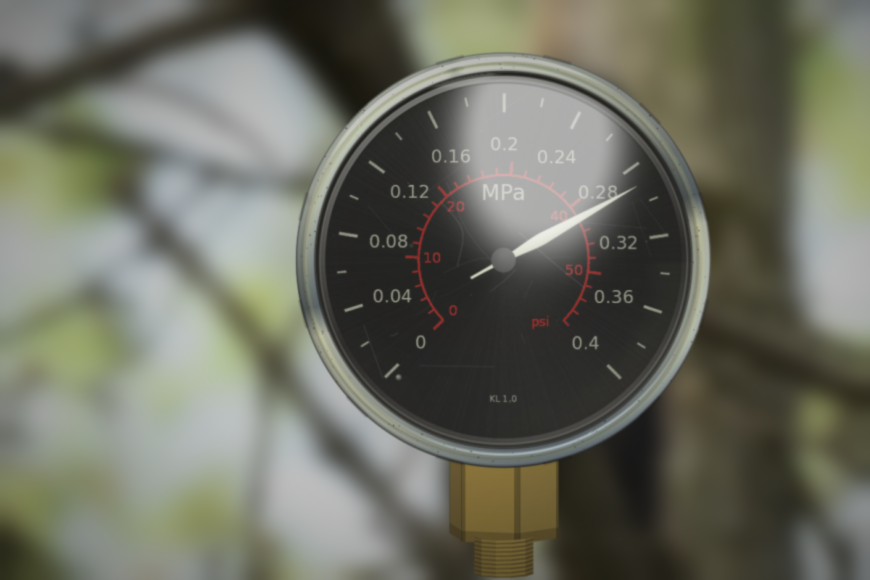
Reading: {"value": 0.29, "unit": "MPa"}
